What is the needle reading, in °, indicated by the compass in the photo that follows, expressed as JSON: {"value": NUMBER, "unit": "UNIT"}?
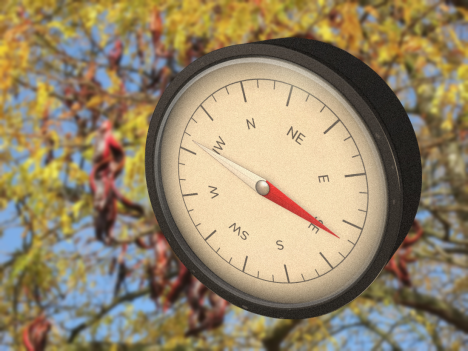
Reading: {"value": 130, "unit": "°"}
